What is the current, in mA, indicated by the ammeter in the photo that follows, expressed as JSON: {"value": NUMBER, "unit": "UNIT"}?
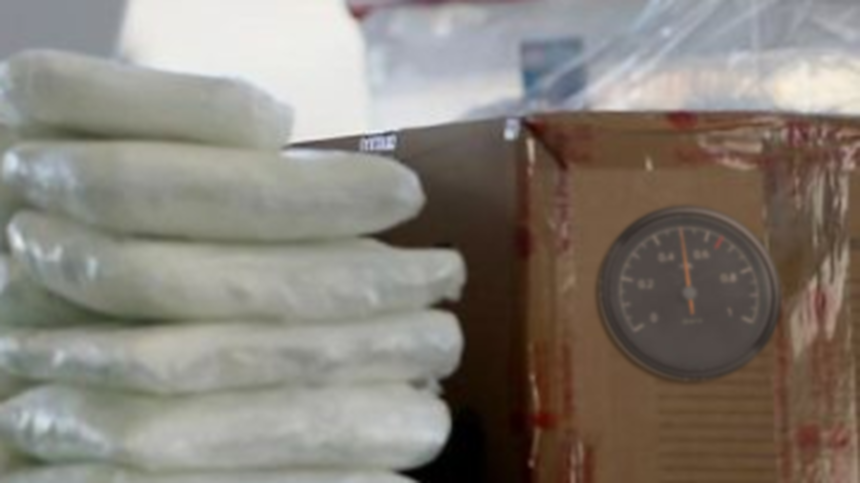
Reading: {"value": 0.5, "unit": "mA"}
